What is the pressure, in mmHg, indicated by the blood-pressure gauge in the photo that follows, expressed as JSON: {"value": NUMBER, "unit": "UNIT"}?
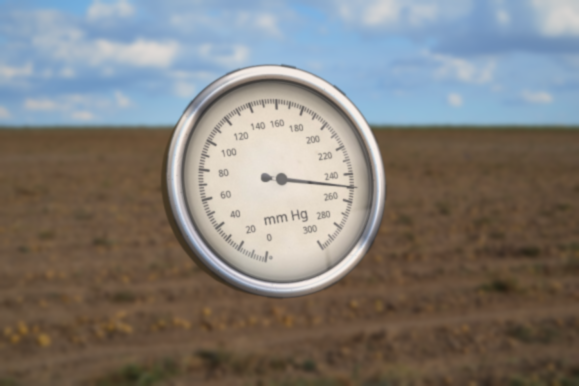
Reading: {"value": 250, "unit": "mmHg"}
